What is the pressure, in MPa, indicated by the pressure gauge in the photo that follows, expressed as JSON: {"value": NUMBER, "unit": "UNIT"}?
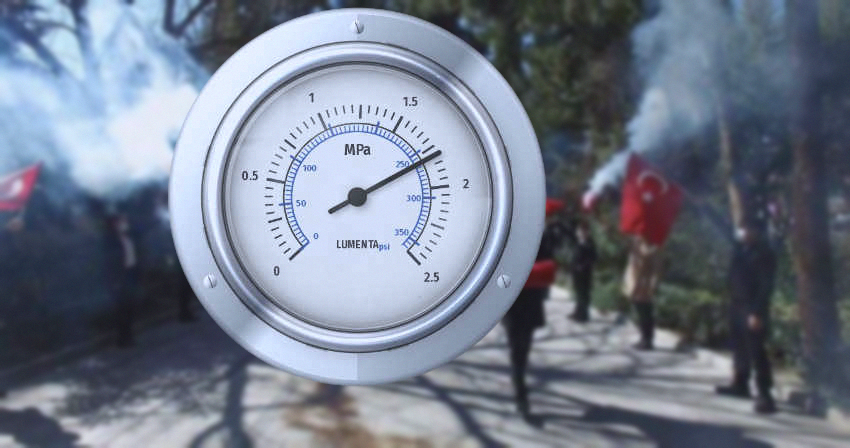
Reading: {"value": 1.8, "unit": "MPa"}
